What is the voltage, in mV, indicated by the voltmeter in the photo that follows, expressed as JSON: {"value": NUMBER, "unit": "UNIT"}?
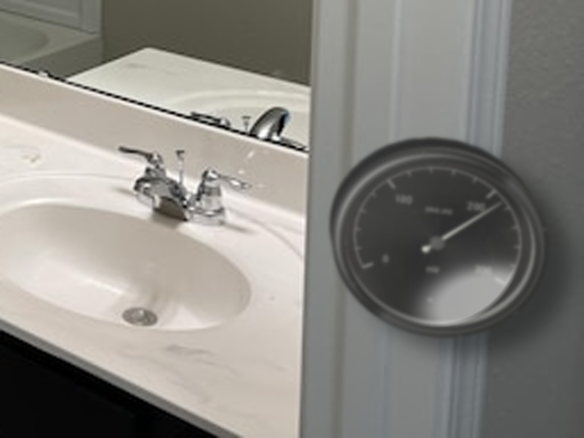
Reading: {"value": 210, "unit": "mV"}
